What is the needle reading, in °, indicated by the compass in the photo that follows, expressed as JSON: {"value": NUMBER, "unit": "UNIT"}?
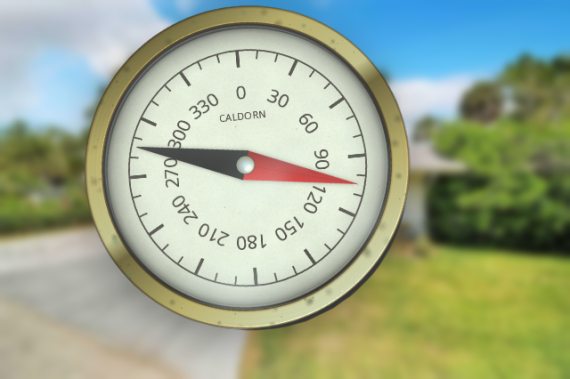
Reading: {"value": 105, "unit": "°"}
